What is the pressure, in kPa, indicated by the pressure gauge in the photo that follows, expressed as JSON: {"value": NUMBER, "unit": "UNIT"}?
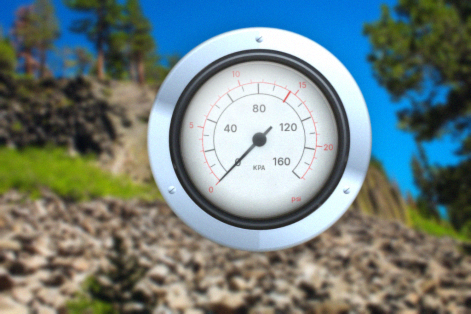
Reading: {"value": 0, "unit": "kPa"}
